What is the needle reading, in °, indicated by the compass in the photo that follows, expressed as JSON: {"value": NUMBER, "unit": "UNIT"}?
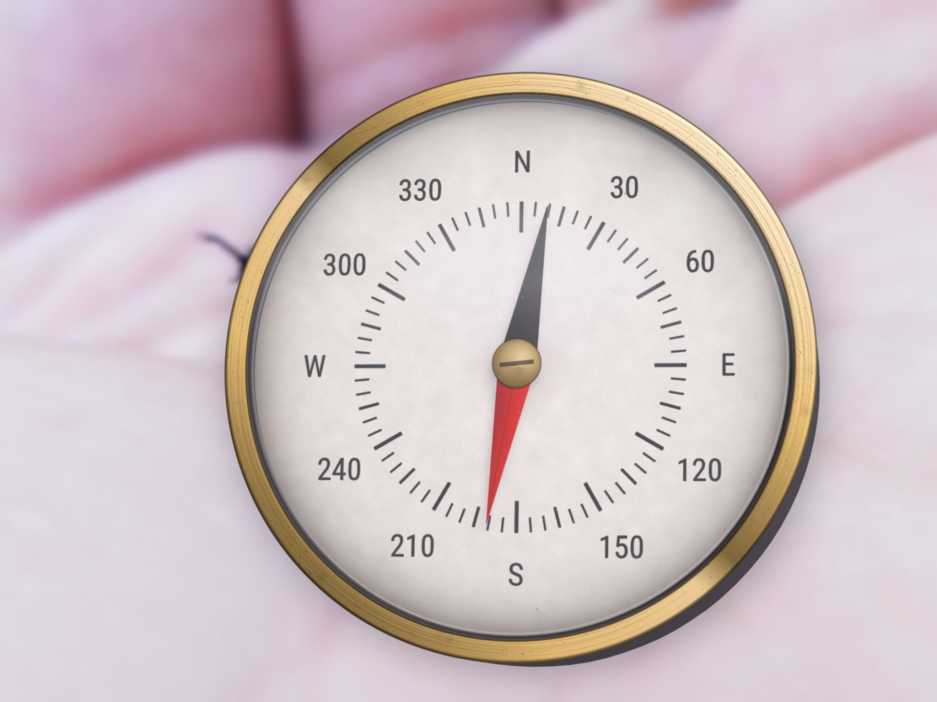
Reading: {"value": 190, "unit": "°"}
